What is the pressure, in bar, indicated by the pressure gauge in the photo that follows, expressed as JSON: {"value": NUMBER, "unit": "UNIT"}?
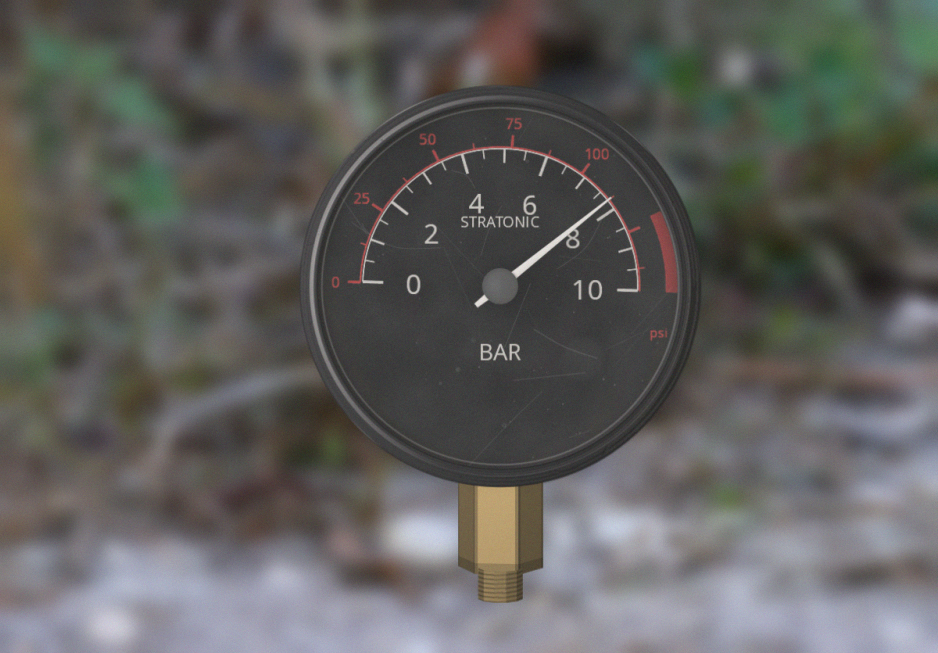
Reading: {"value": 7.75, "unit": "bar"}
